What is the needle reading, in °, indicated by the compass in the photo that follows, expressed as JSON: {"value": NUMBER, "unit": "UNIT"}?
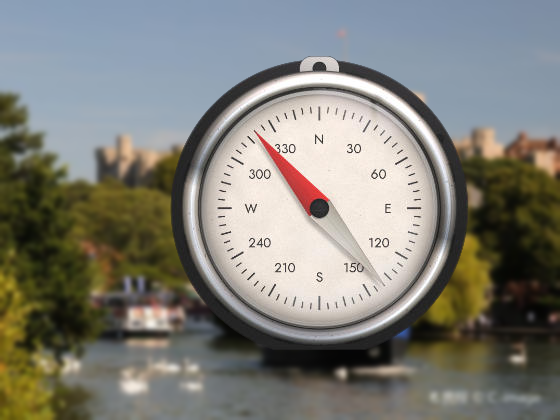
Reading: {"value": 320, "unit": "°"}
